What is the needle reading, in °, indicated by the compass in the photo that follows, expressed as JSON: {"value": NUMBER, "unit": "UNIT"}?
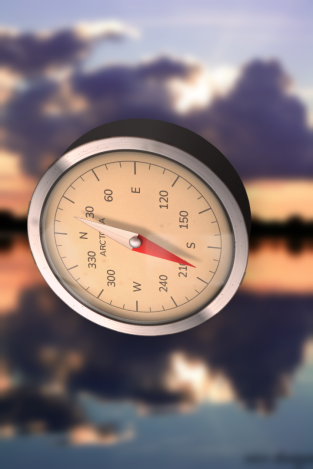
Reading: {"value": 200, "unit": "°"}
